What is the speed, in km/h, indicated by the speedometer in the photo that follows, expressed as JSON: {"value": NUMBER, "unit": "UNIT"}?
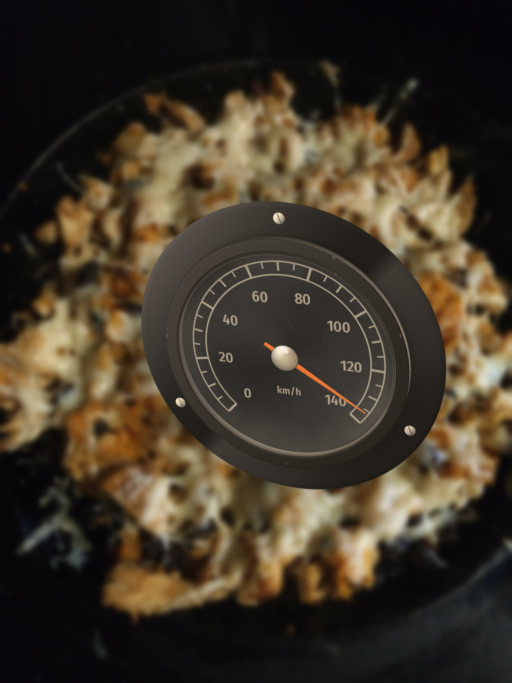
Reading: {"value": 135, "unit": "km/h"}
